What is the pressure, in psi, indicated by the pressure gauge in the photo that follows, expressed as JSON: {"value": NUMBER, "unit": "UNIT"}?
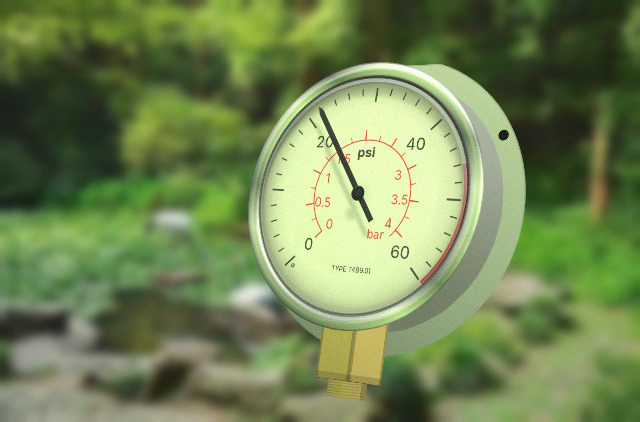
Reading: {"value": 22, "unit": "psi"}
